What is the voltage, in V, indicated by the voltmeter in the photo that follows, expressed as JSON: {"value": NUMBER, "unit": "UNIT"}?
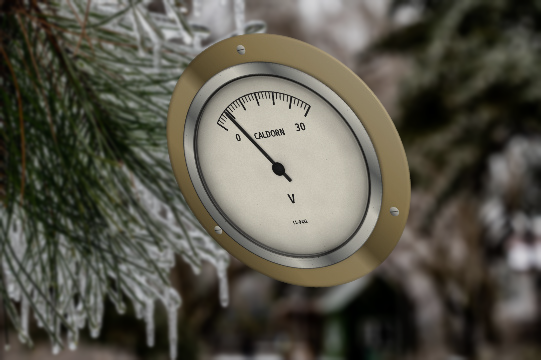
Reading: {"value": 5, "unit": "V"}
